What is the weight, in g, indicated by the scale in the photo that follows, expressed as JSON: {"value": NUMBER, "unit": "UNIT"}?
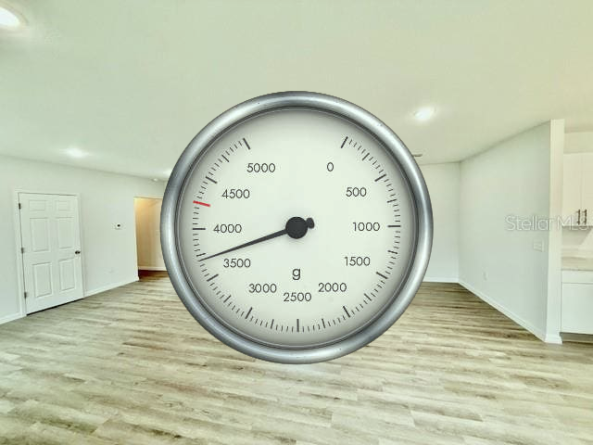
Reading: {"value": 3700, "unit": "g"}
